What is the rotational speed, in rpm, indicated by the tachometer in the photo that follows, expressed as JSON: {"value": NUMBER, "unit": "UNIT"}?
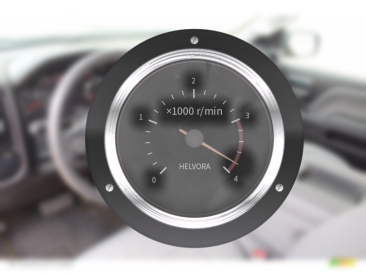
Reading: {"value": 3800, "unit": "rpm"}
